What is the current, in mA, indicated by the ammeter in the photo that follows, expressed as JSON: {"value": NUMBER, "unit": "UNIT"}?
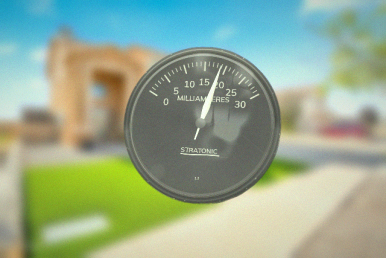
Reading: {"value": 19, "unit": "mA"}
